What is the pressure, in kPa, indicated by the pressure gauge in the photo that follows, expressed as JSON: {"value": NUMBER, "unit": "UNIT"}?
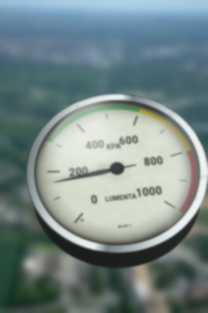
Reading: {"value": 150, "unit": "kPa"}
